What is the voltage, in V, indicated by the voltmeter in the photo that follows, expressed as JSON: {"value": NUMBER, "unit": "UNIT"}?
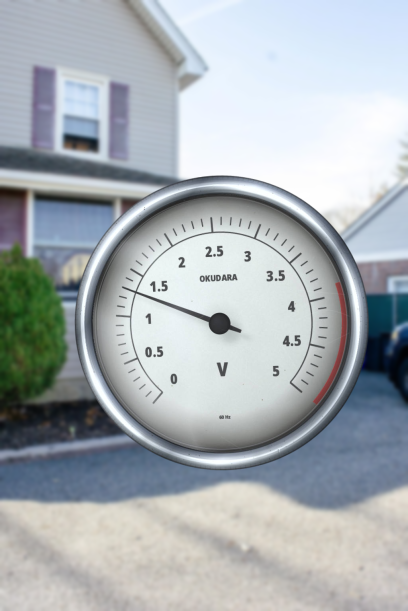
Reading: {"value": 1.3, "unit": "V"}
